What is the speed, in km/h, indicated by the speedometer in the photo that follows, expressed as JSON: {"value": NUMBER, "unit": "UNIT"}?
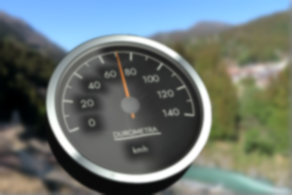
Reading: {"value": 70, "unit": "km/h"}
